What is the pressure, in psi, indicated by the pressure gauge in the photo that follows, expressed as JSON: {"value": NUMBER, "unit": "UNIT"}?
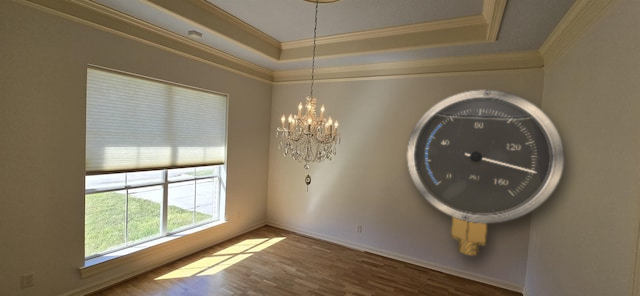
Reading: {"value": 140, "unit": "psi"}
